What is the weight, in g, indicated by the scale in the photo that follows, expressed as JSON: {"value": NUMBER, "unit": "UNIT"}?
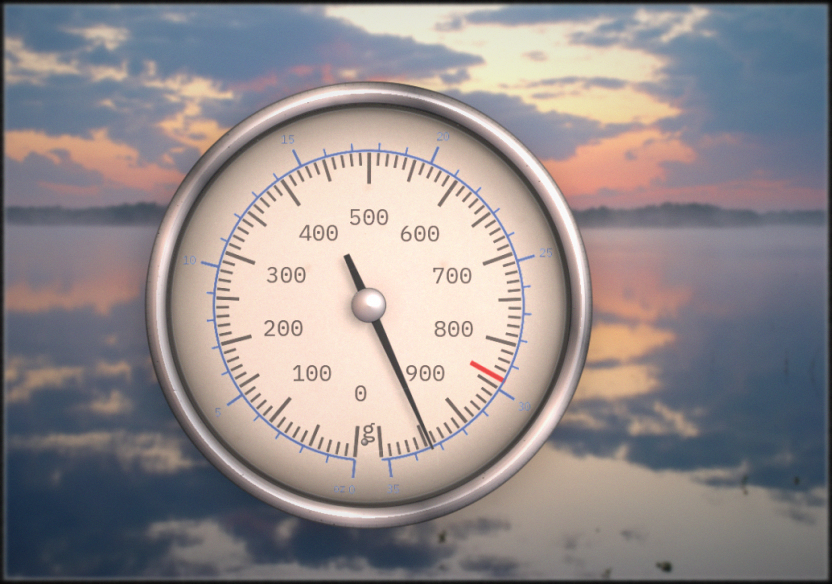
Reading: {"value": 945, "unit": "g"}
